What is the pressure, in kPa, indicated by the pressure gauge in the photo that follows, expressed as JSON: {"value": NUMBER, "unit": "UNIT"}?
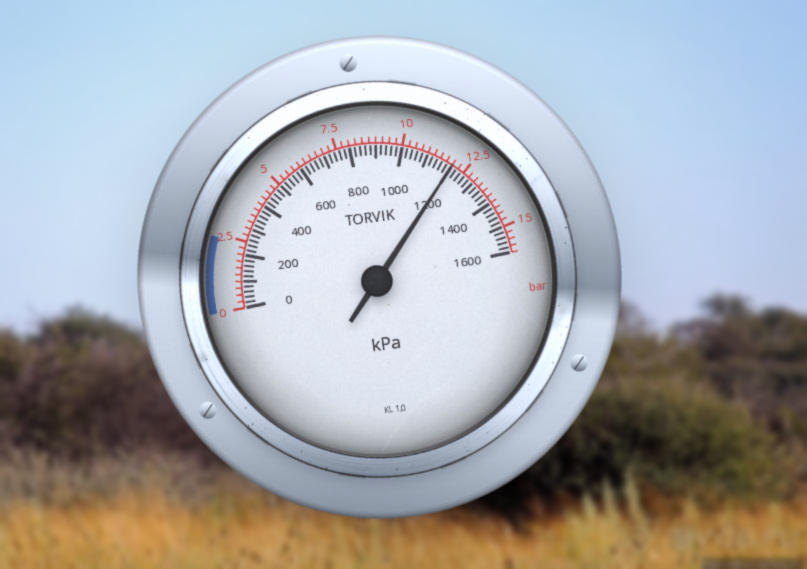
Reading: {"value": 1200, "unit": "kPa"}
